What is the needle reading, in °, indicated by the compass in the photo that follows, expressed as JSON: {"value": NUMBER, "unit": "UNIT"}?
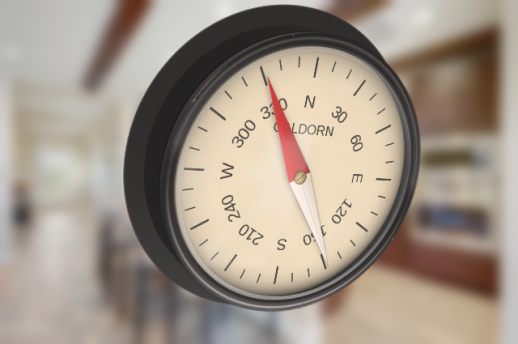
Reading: {"value": 330, "unit": "°"}
